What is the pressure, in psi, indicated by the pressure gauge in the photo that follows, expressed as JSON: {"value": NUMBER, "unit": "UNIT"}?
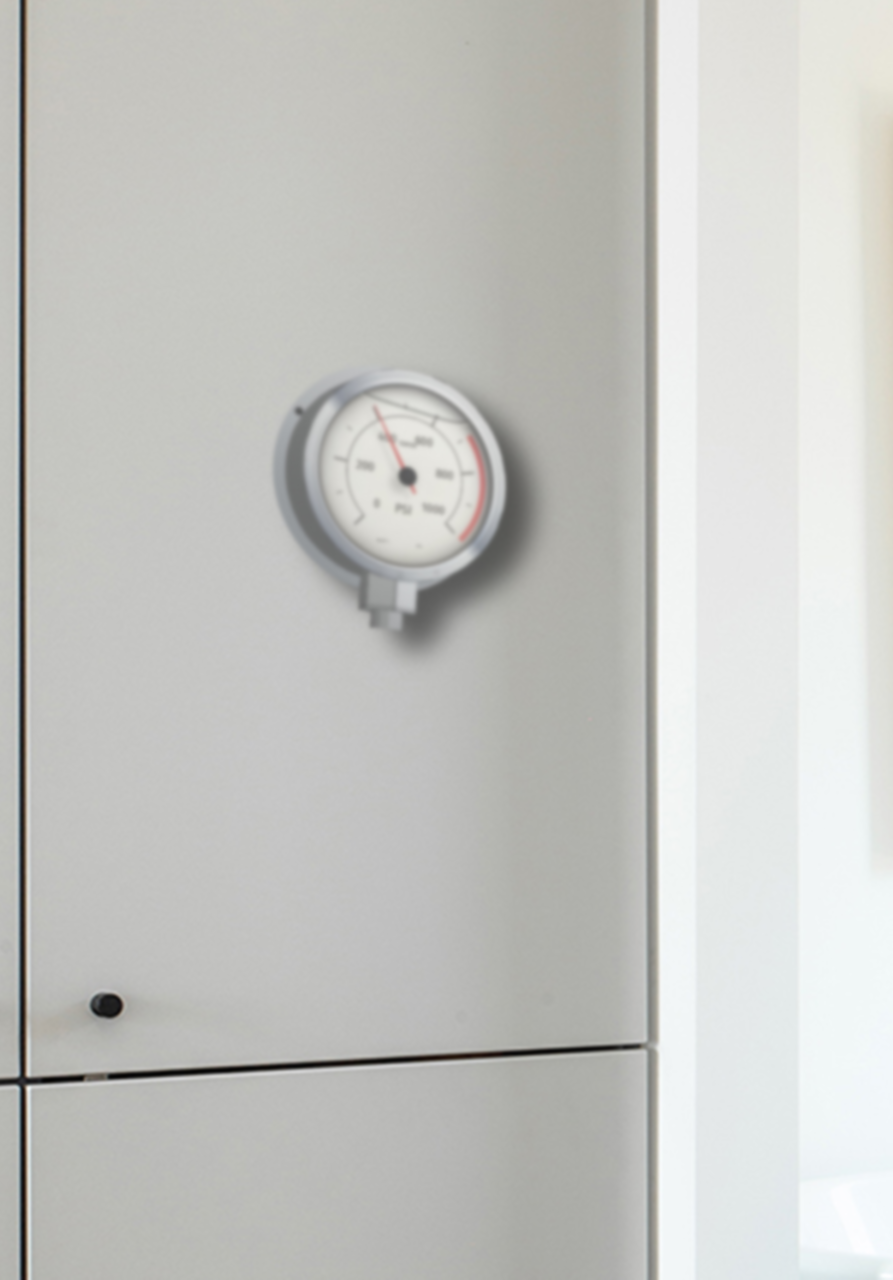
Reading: {"value": 400, "unit": "psi"}
